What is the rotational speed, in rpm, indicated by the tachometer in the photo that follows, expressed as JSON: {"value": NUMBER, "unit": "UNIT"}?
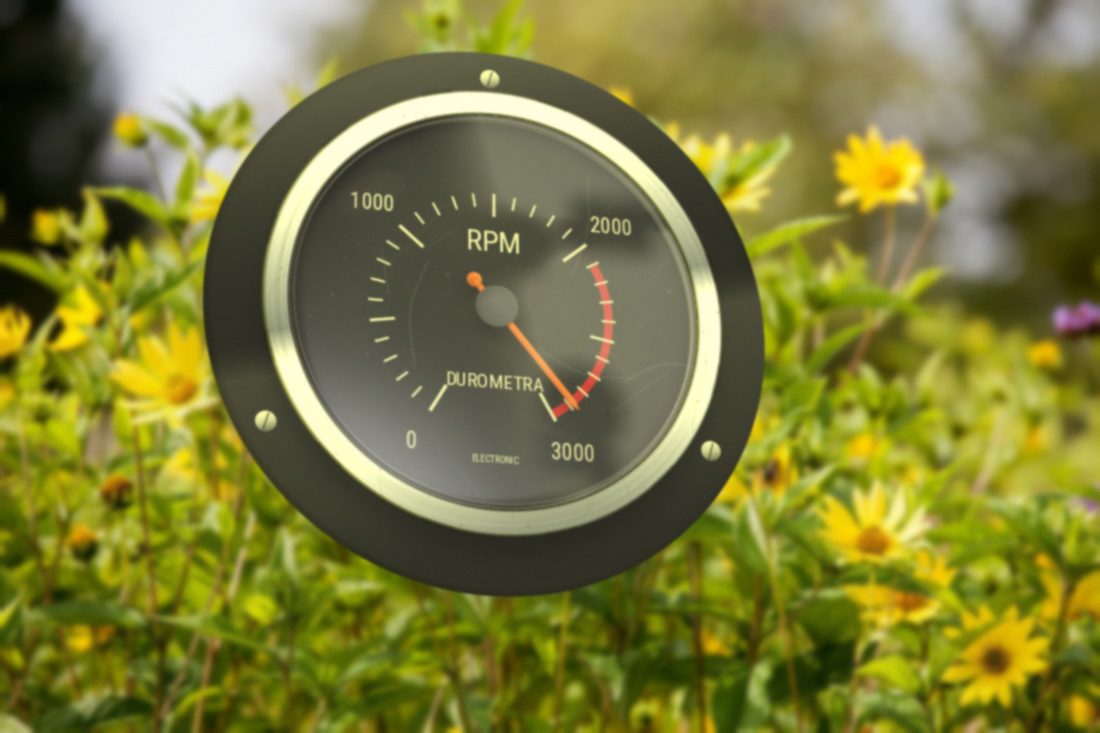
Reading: {"value": 2900, "unit": "rpm"}
